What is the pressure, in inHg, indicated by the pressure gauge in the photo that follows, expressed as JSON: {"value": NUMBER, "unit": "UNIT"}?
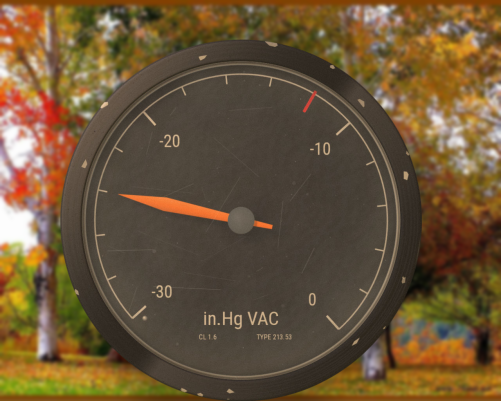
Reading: {"value": -24, "unit": "inHg"}
